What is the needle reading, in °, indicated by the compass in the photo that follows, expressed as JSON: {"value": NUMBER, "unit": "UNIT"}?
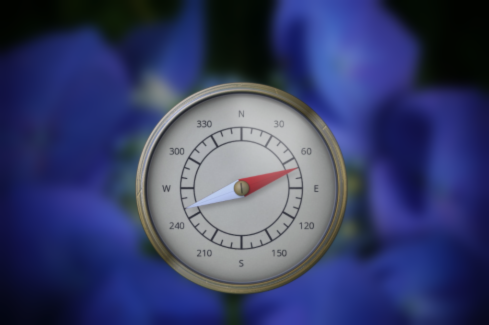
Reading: {"value": 70, "unit": "°"}
